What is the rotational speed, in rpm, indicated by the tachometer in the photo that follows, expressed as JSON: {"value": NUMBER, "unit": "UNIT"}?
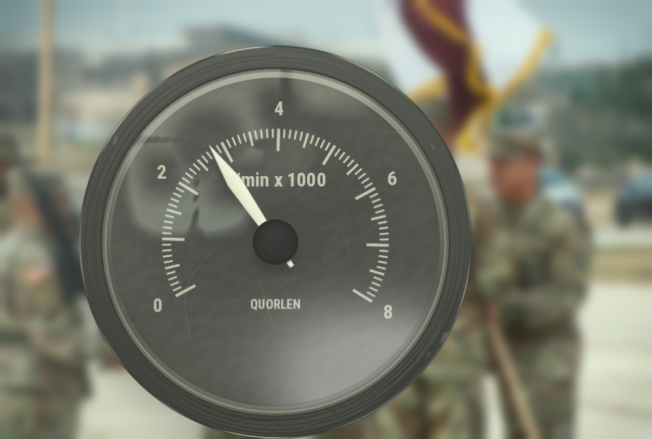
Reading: {"value": 2800, "unit": "rpm"}
